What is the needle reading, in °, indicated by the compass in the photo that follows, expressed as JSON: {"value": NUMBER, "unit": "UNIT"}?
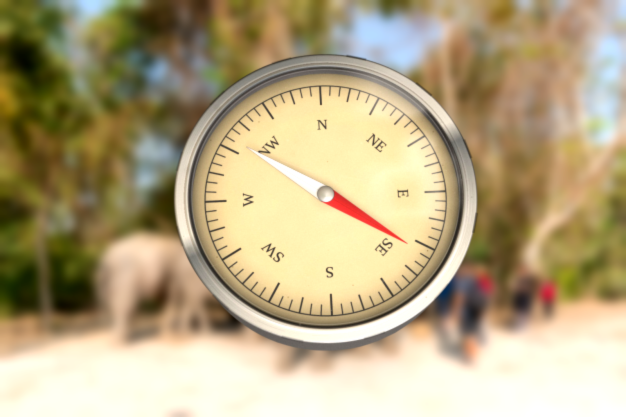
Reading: {"value": 125, "unit": "°"}
